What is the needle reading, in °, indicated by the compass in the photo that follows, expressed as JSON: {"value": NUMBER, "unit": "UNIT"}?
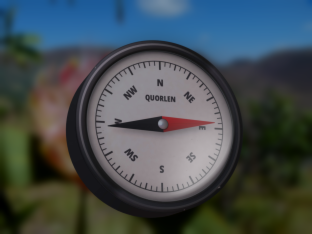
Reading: {"value": 85, "unit": "°"}
